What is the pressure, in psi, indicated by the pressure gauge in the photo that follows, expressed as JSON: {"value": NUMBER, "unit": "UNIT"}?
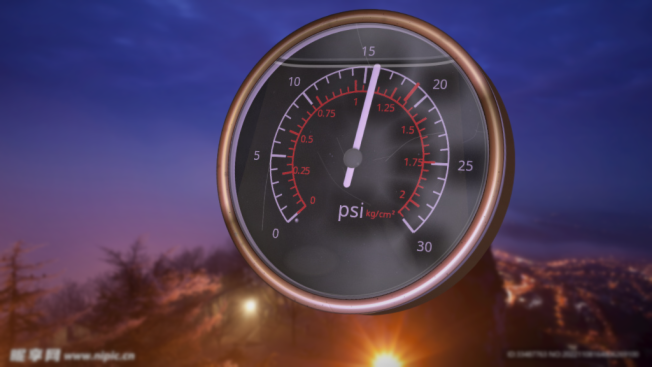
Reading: {"value": 16, "unit": "psi"}
